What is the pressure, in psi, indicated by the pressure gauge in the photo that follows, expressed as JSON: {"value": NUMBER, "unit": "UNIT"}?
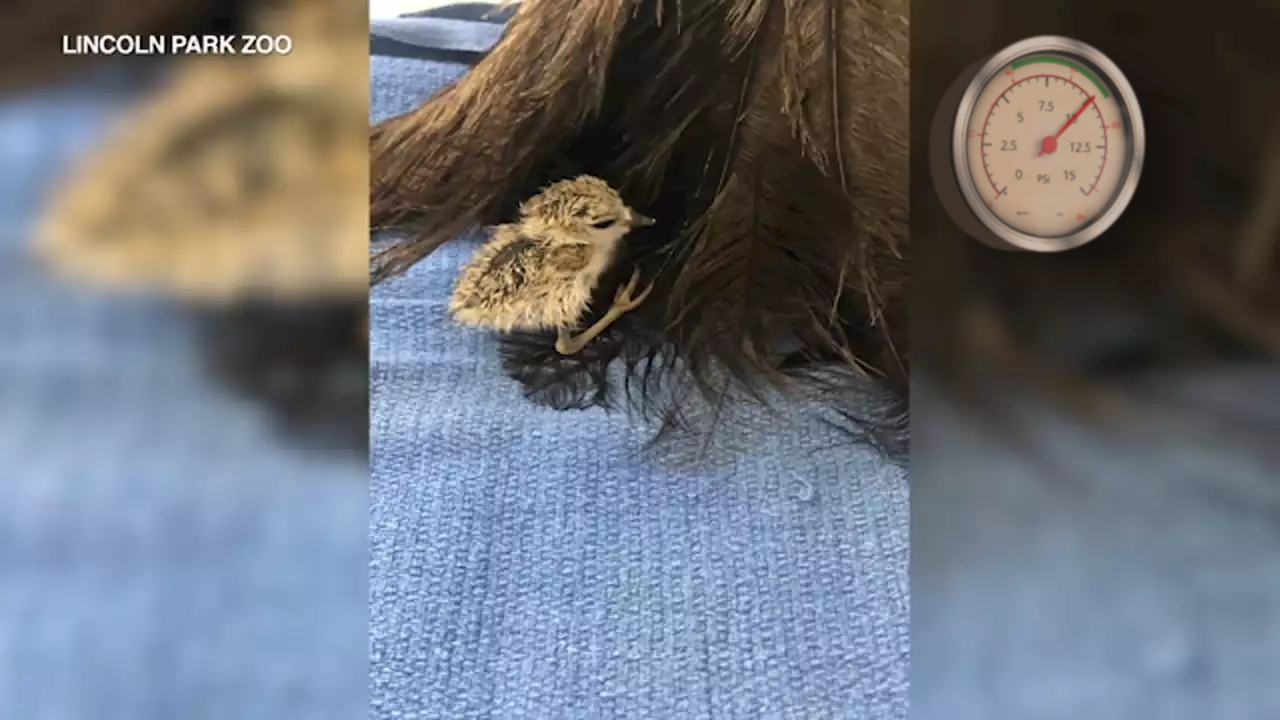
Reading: {"value": 10, "unit": "psi"}
